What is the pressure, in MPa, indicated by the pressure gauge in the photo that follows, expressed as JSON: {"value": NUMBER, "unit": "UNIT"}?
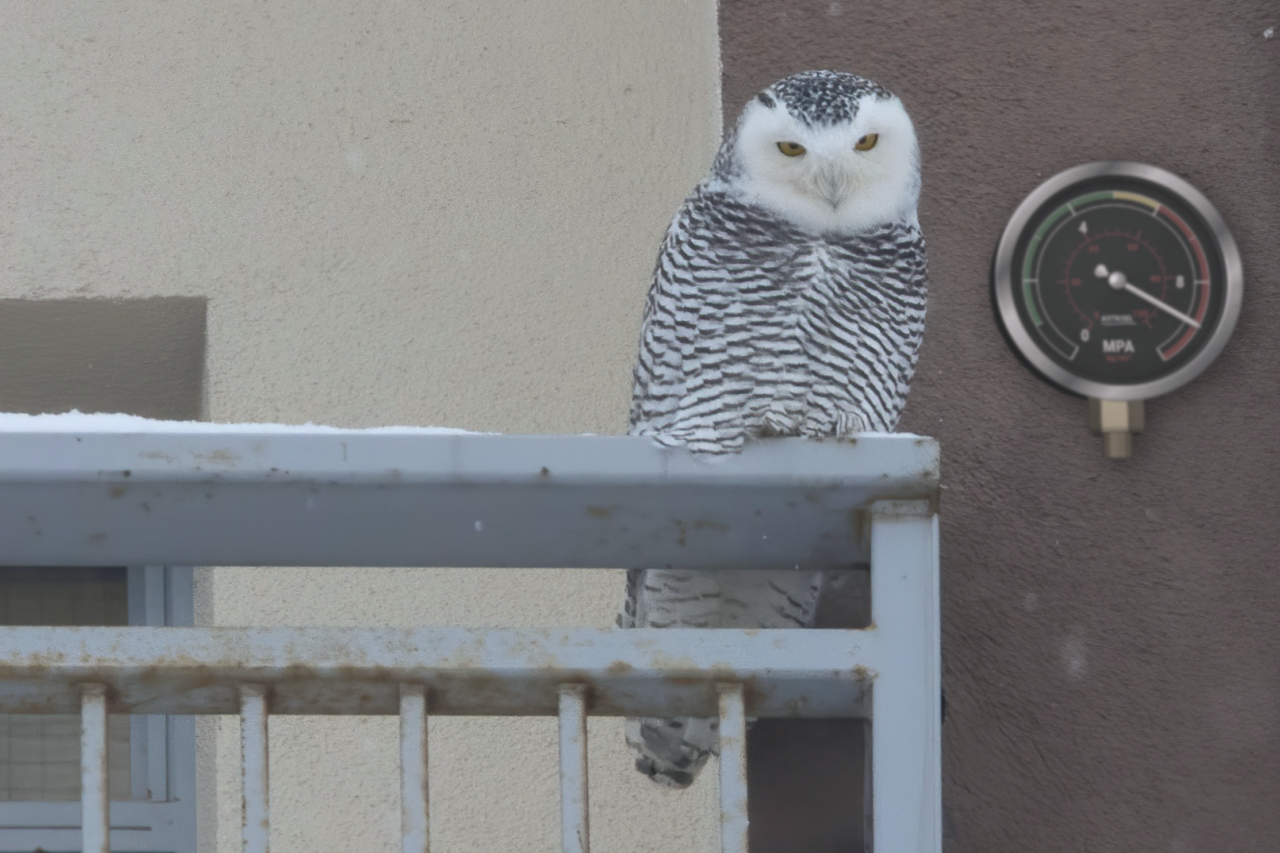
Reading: {"value": 9, "unit": "MPa"}
